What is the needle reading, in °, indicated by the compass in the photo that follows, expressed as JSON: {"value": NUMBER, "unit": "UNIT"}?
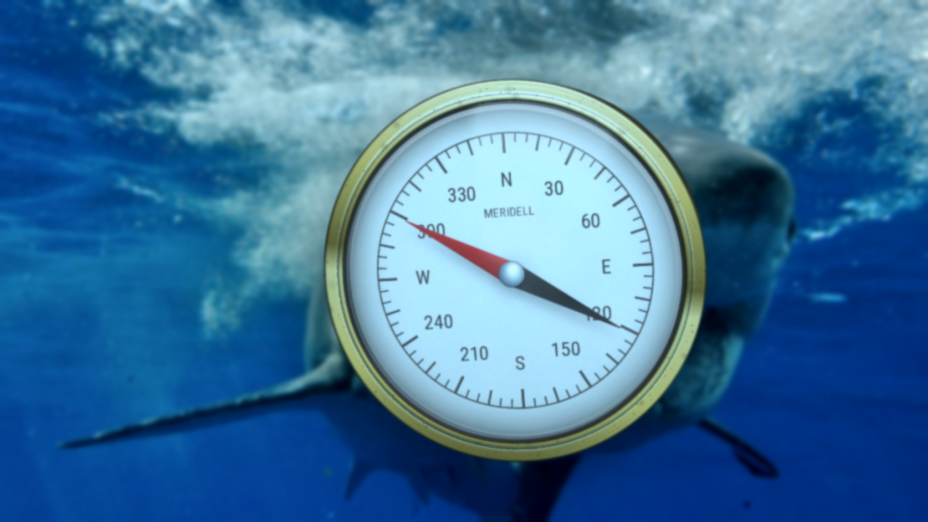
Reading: {"value": 300, "unit": "°"}
